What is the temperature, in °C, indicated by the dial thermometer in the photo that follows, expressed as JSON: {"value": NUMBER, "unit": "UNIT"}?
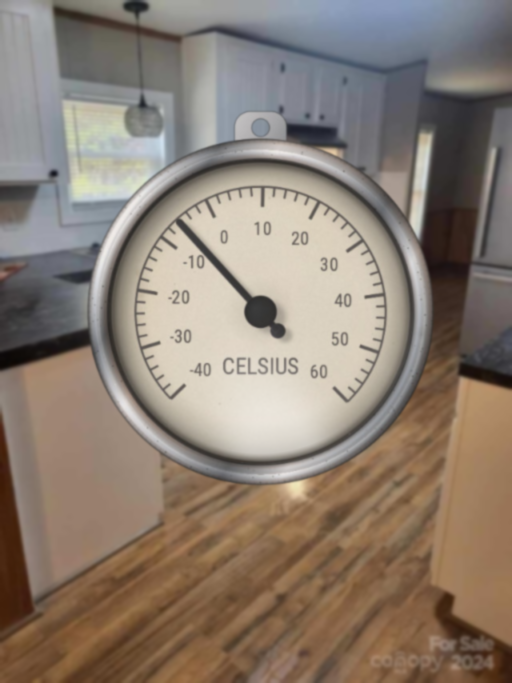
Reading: {"value": -6, "unit": "°C"}
